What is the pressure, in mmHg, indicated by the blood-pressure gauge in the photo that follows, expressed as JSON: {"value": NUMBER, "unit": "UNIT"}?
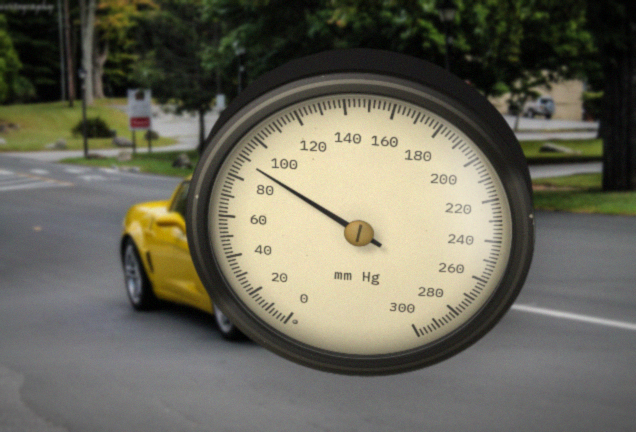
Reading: {"value": 90, "unit": "mmHg"}
